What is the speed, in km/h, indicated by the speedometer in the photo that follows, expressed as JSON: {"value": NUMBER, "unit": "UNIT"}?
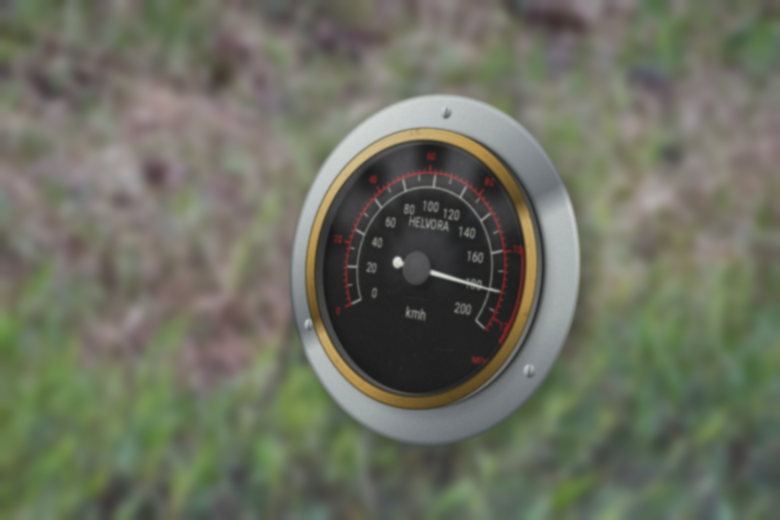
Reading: {"value": 180, "unit": "km/h"}
